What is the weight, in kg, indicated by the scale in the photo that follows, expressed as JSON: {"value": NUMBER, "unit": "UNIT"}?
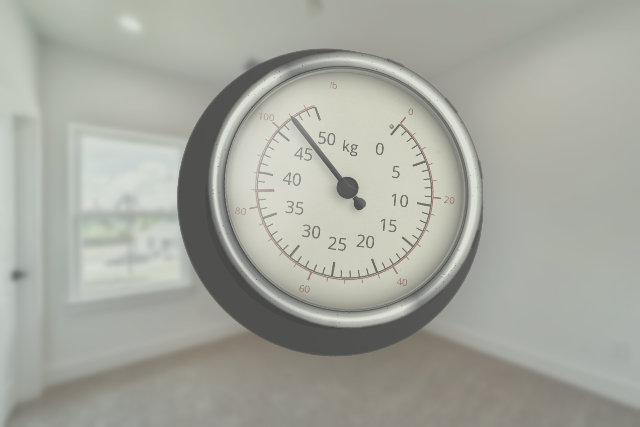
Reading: {"value": 47, "unit": "kg"}
